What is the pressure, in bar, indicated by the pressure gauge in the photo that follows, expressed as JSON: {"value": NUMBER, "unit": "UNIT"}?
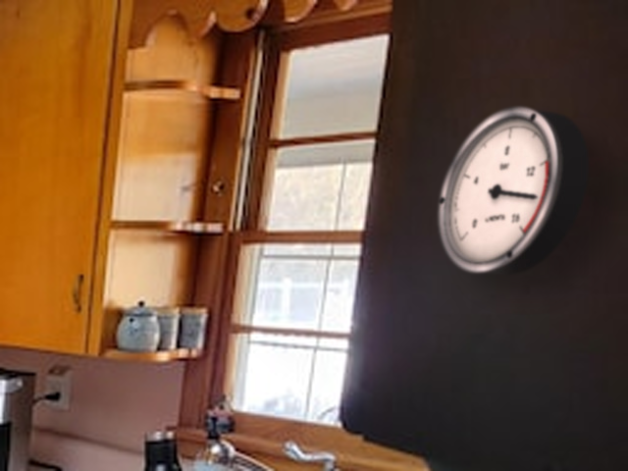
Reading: {"value": 14, "unit": "bar"}
